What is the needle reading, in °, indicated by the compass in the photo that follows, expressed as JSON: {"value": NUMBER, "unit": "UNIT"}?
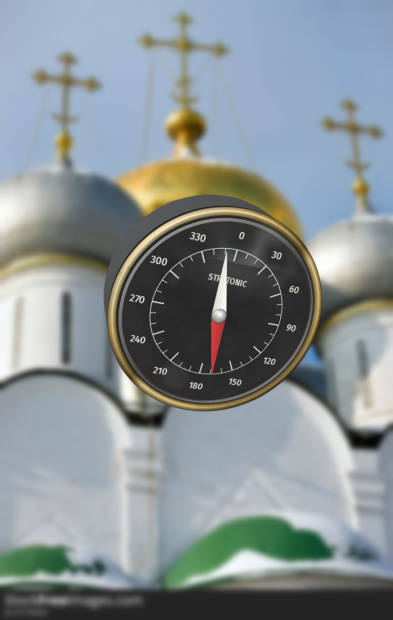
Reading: {"value": 170, "unit": "°"}
